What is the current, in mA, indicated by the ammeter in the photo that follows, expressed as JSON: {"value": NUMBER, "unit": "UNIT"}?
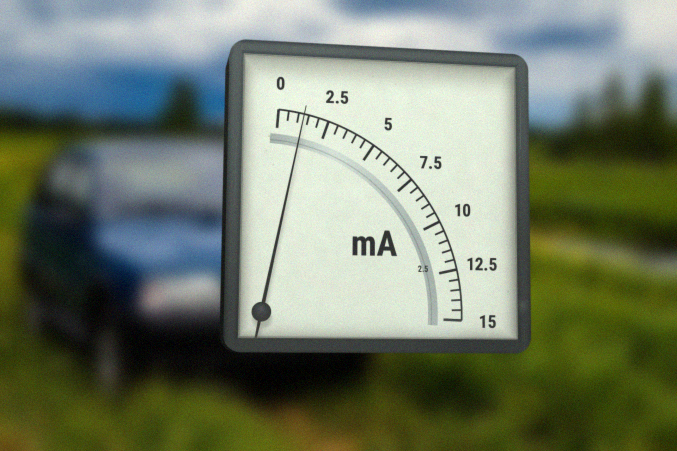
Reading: {"value": 1.25, "unit": "mA"}
